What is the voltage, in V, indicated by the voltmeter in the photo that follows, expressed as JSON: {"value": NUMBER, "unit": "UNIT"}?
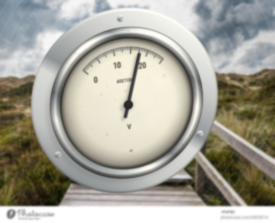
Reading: {"value": 17.5, "unit": "V"}
